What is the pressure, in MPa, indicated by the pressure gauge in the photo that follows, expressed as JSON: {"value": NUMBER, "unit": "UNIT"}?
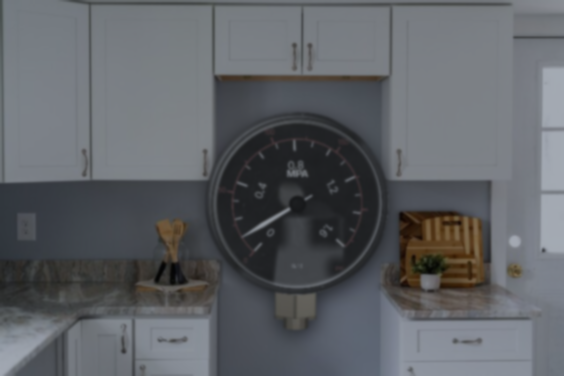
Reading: {"value": 0.1, "unit": "MPa"}
